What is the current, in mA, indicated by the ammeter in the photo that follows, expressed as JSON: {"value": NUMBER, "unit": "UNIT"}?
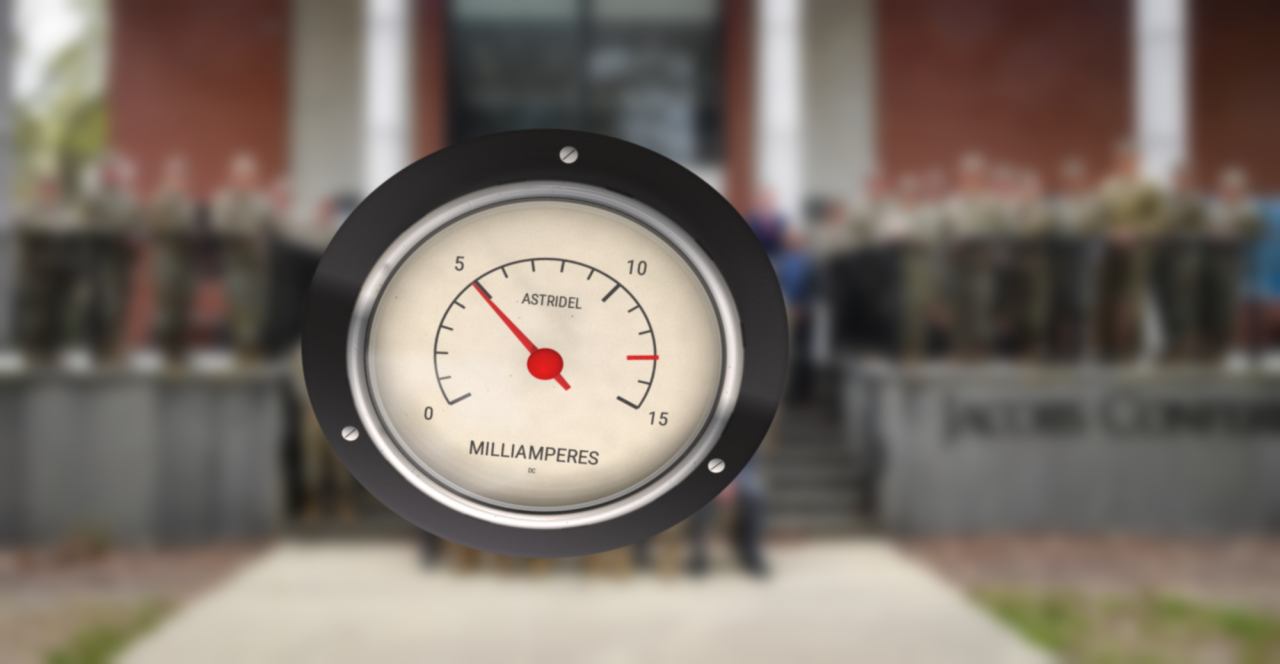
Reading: {"value": 5, "unit": "mA"}
